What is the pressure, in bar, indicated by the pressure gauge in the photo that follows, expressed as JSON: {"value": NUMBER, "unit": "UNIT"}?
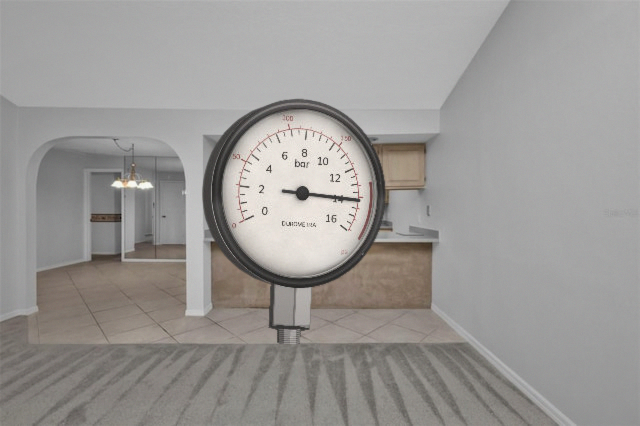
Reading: {"value": 14, "unit": "bar"}
